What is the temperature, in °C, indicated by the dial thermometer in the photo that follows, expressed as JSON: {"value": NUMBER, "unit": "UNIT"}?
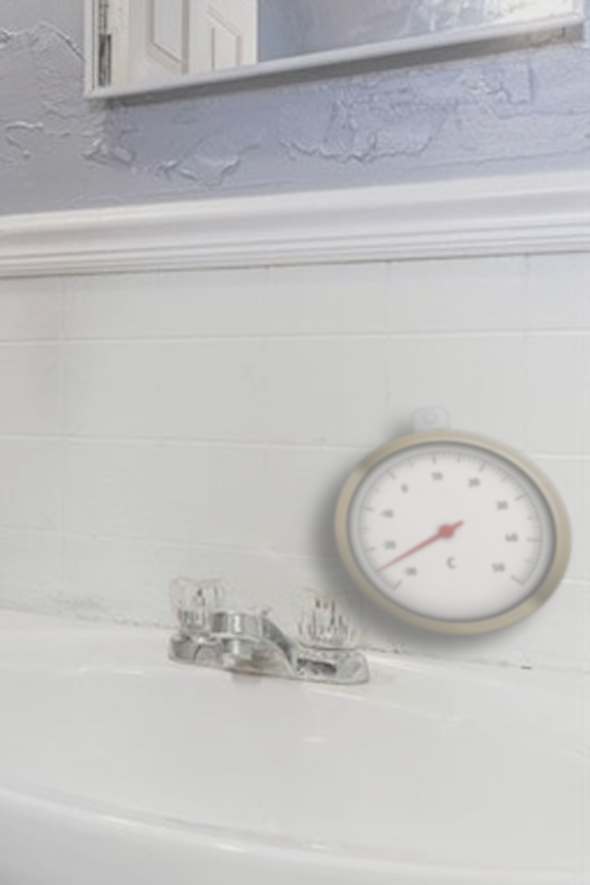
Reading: {"value": -25, "unit": "°C"}
